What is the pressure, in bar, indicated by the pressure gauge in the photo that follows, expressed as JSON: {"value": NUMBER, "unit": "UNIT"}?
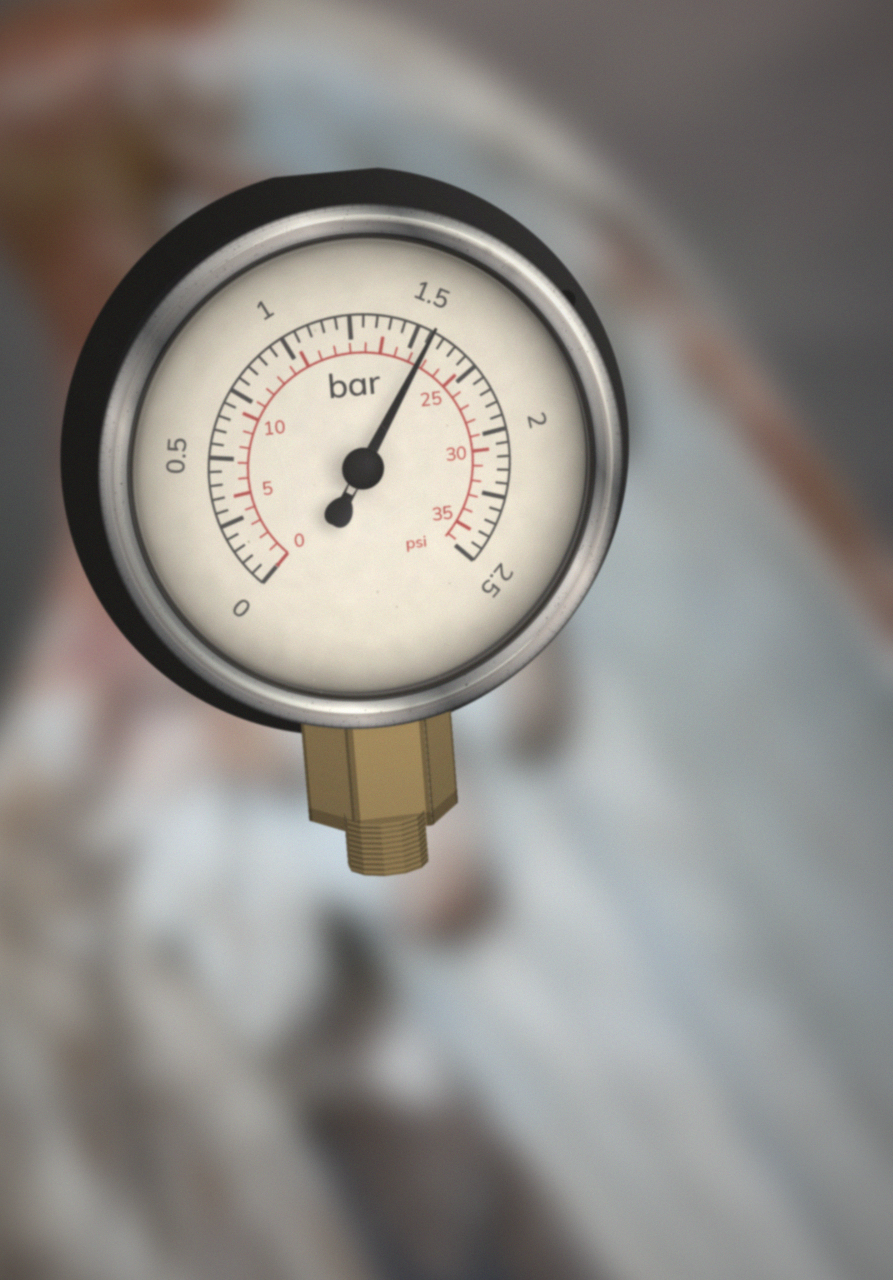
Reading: {"value": 1.55, "unit": "bar"}
